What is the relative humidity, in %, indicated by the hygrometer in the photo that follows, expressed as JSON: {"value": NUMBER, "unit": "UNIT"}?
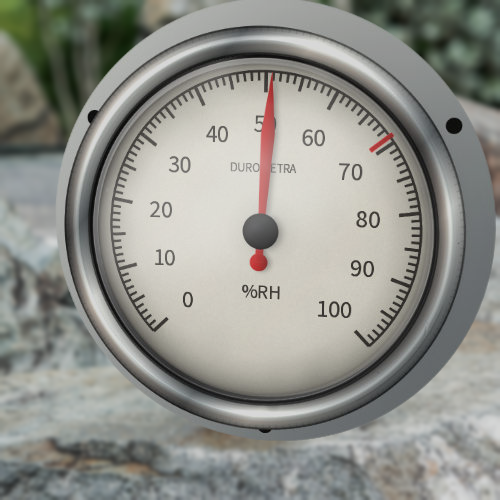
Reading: {"value": 51, "unit": "%"}
